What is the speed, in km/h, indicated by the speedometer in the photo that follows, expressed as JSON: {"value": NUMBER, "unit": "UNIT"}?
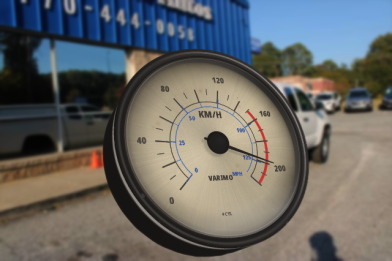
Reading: {"value": 200, "unit": "km/h"}
